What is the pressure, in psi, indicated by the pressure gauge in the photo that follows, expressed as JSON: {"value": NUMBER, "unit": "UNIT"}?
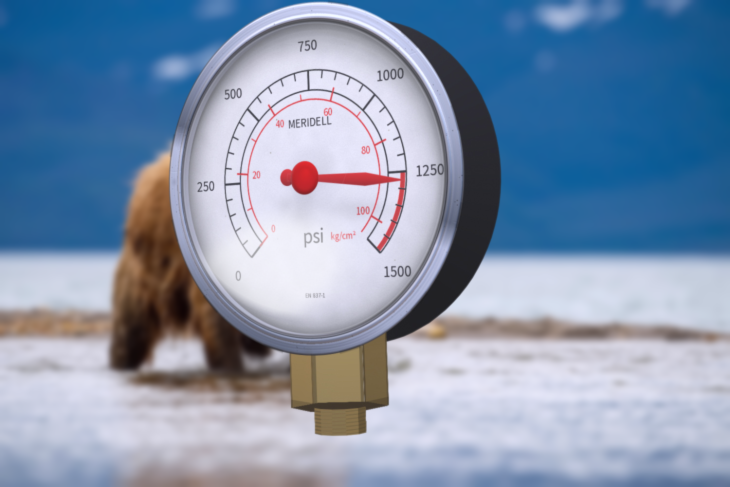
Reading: {"value": 1275, "unit": "psi"}
